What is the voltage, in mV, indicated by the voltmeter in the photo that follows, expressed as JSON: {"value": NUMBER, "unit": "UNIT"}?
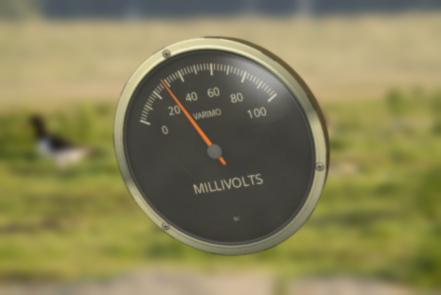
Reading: {"value": 30, "unit": "mV"}
